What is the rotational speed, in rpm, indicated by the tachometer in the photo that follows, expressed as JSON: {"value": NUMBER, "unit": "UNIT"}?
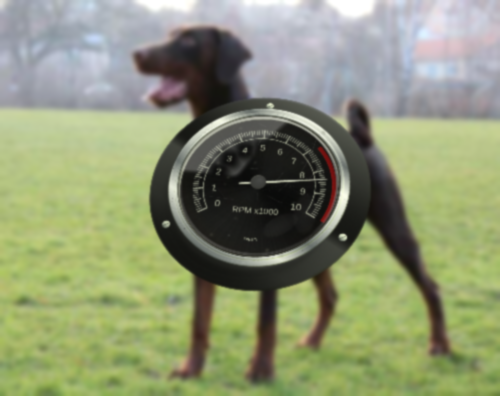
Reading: {"value": 8500, "unit": "rpm"}
